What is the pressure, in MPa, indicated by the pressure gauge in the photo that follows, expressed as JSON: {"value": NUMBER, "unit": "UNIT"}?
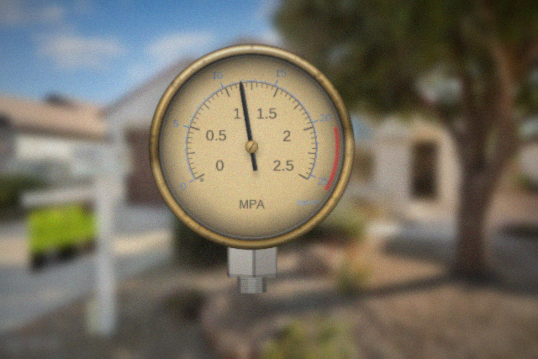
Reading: {"value": 1.15, "unit": "MPa"}
